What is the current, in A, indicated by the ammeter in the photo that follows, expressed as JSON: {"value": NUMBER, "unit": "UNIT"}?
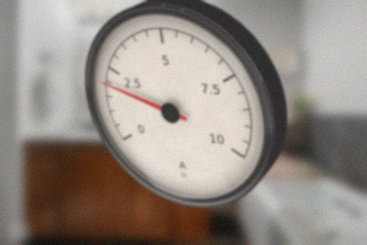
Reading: {"value": 2, "unit": "A"}
